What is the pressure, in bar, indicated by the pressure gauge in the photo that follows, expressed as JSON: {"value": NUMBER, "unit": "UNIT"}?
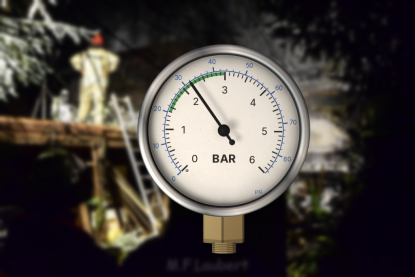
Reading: {"value": 2.2, "unit": "bar"}
